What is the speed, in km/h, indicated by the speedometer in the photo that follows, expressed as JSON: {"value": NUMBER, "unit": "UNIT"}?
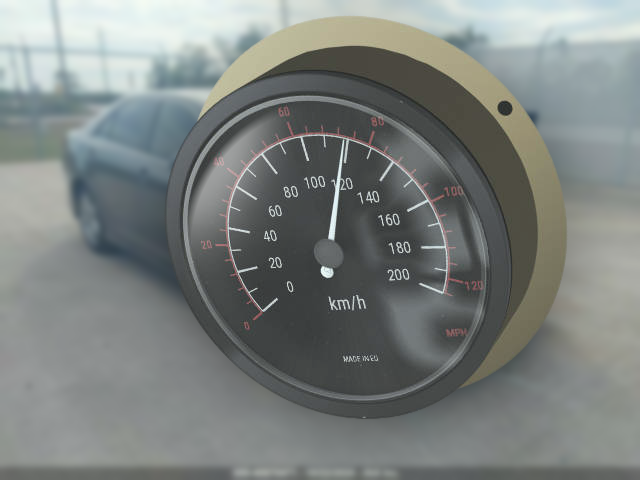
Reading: {"value": 120, "unit": "km/h"}
